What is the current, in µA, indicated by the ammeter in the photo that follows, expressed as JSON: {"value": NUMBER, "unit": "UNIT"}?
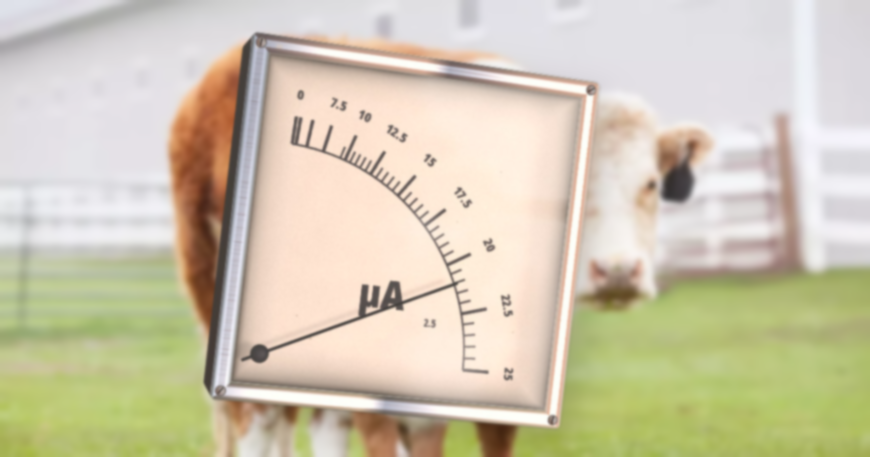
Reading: {"value": 21, "unit": "µA"}
